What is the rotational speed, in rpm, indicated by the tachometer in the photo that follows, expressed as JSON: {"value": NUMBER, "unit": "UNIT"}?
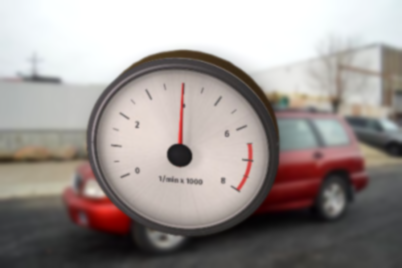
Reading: {"value": 4000, "unit": "rpm"}
